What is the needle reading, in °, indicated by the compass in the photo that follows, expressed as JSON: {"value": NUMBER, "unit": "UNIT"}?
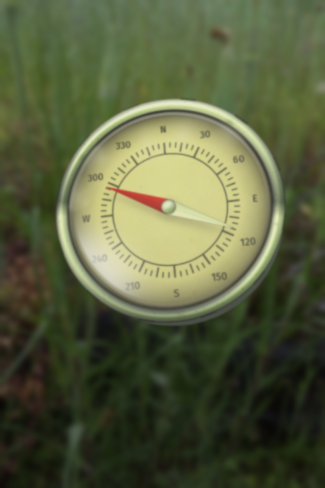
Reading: {"value": 295, "unit": "°"}
